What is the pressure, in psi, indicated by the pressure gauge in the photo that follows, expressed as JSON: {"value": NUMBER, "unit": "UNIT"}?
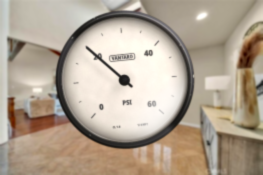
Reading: {"value": 20, "unit": "psi"}
